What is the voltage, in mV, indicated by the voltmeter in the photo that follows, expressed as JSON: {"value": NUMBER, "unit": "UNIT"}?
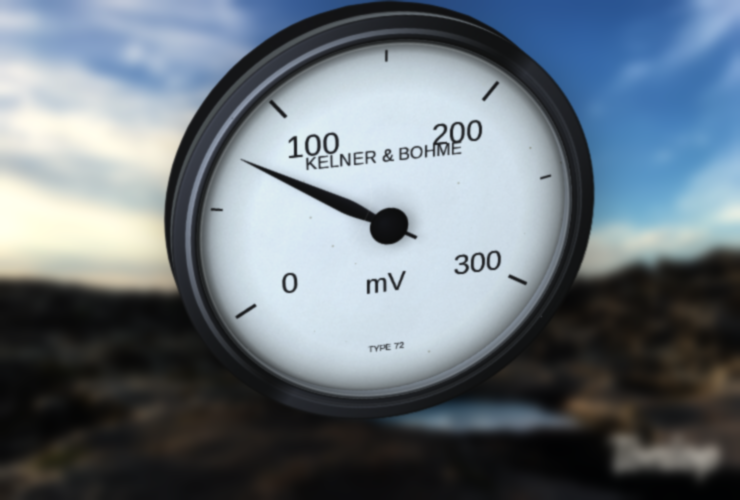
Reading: {"value": 75, "unit": "mV"}
